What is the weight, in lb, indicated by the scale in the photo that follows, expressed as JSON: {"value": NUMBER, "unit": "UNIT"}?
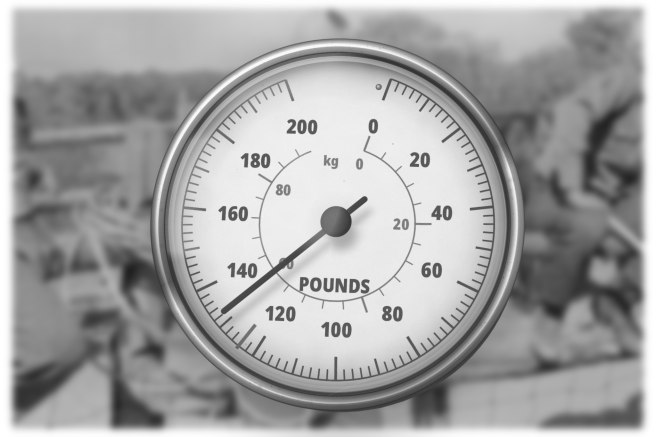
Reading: {"value": 132, "unit": "lb"}
